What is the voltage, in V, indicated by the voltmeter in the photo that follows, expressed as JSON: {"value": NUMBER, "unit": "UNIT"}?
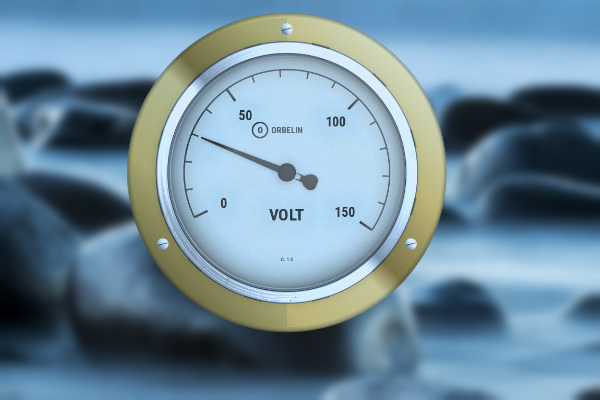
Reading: {"value": 30, "unit": "V"}
